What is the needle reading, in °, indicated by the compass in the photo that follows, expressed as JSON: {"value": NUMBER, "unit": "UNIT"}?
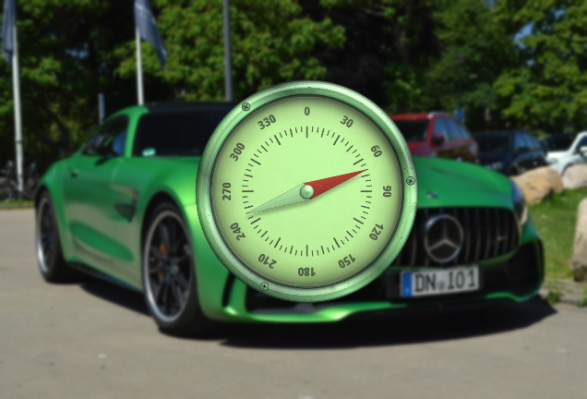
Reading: {"value": 70, "unit": "°"}
